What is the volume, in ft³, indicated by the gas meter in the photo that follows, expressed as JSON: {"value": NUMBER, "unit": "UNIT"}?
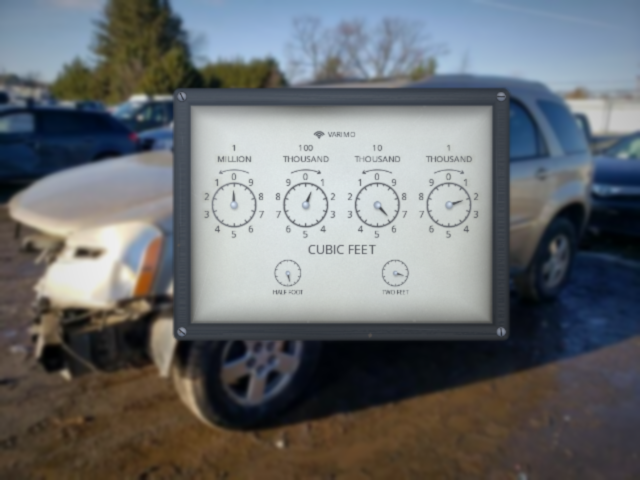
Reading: {"value": 6200, "unit": "ft³"}
